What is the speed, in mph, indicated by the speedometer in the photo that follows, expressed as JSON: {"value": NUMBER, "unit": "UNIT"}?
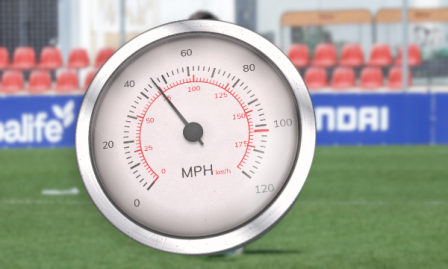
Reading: {"value": 46, "unit": "mph"}
